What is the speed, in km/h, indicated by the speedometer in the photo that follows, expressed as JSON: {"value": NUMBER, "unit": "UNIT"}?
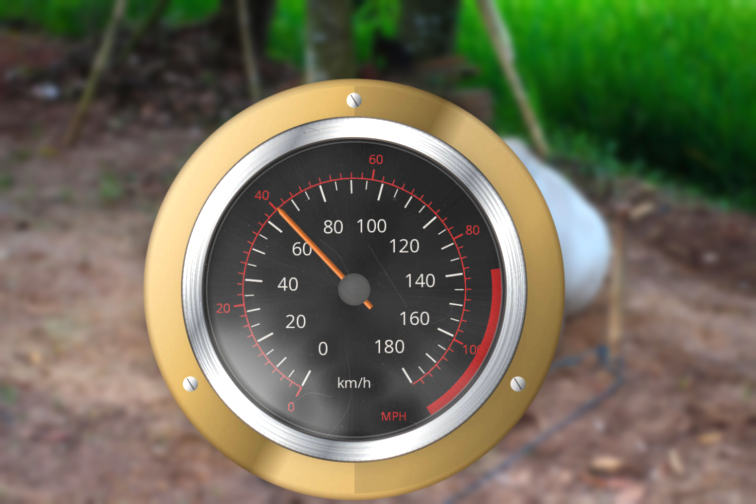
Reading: {"value": 65, "unit": "km/h"}
